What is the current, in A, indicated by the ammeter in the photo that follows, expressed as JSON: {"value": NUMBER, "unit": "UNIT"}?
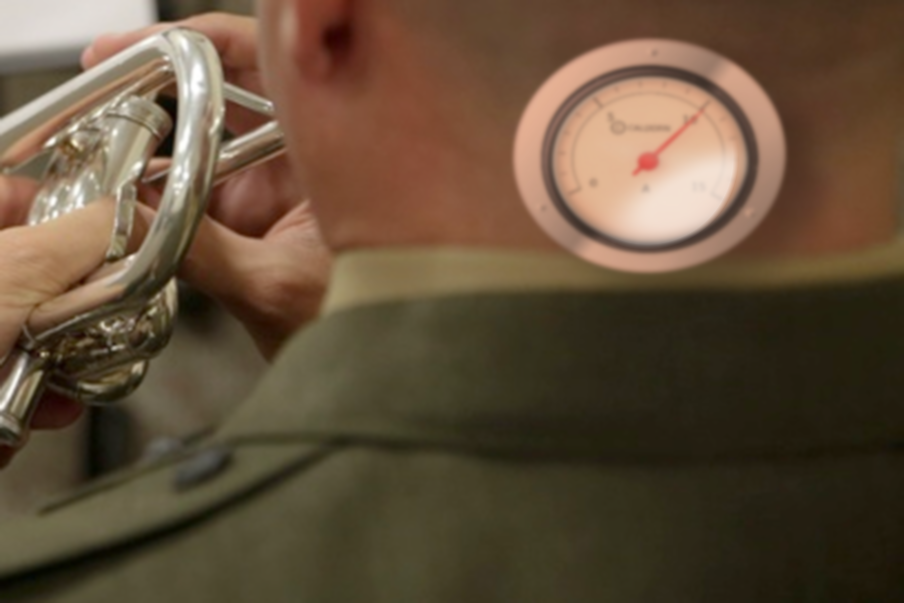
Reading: {"value": 10, "unit": "A"}
